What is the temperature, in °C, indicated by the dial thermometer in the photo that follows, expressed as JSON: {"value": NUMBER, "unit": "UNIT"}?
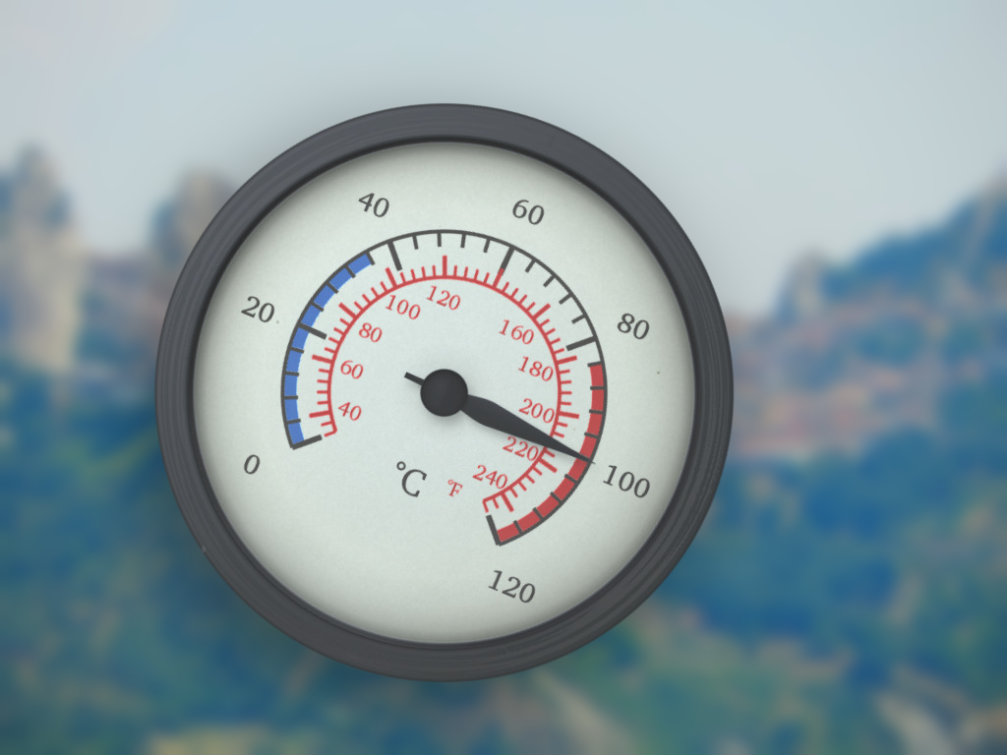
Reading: {"value": 100, "unit": "°C"}
